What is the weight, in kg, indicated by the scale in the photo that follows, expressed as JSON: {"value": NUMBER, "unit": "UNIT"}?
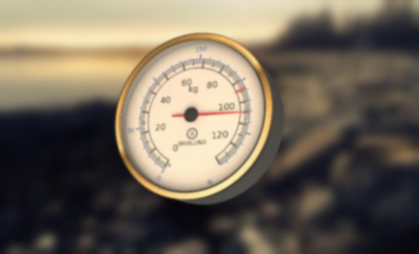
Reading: {"value": 105, "unit": "kg"}
